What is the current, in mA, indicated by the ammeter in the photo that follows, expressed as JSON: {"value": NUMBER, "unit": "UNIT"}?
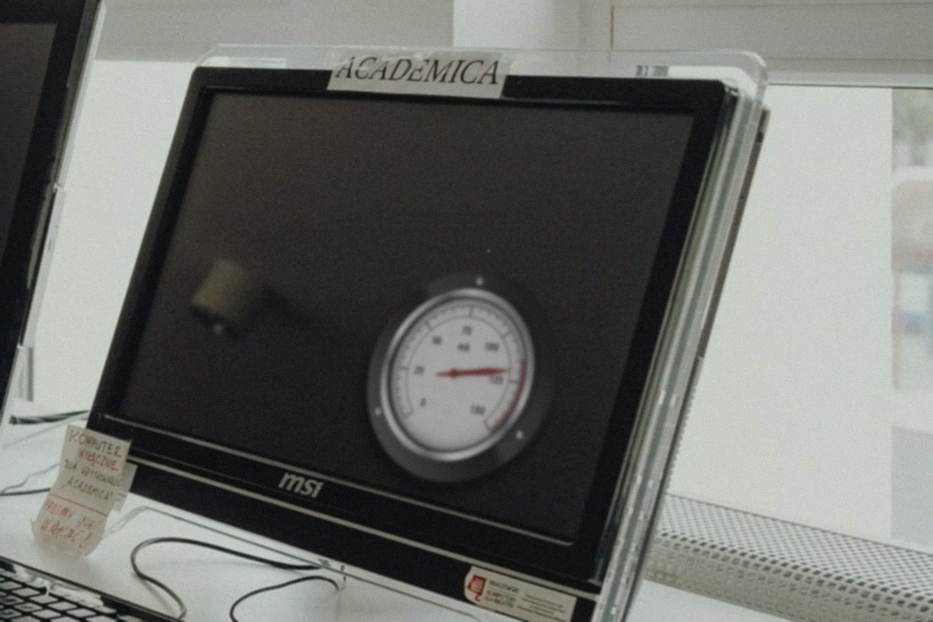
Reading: {"value": 120, "unit": "mA"}
